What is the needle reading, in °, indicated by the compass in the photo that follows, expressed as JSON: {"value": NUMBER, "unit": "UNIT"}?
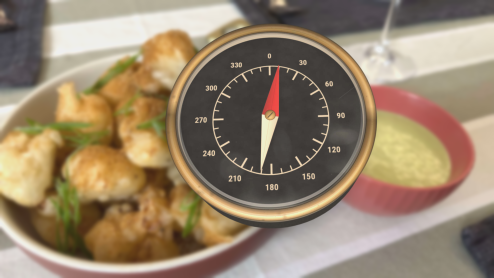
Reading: {"value": 10, "unit": "°"}
